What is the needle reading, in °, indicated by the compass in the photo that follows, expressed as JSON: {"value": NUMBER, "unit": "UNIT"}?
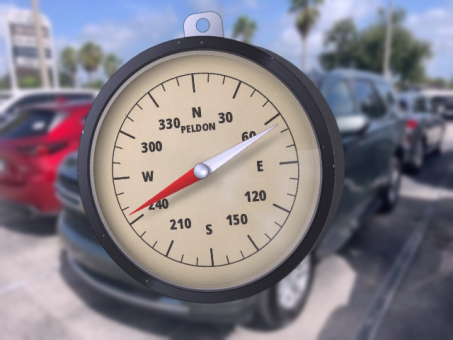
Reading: {"value": 245, "unit": "°"}
